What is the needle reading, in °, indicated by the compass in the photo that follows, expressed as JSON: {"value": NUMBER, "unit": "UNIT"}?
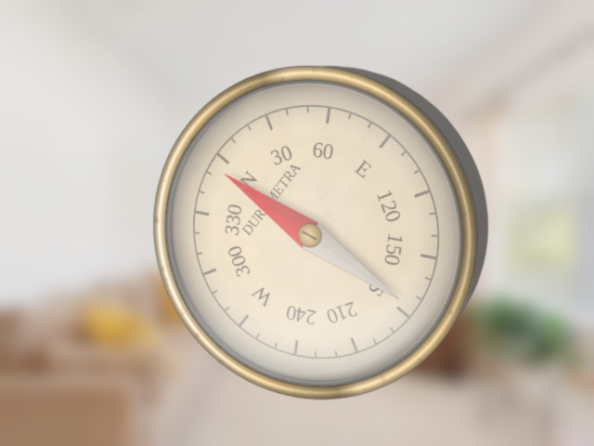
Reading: {"value": 355, "unit": "°"}
